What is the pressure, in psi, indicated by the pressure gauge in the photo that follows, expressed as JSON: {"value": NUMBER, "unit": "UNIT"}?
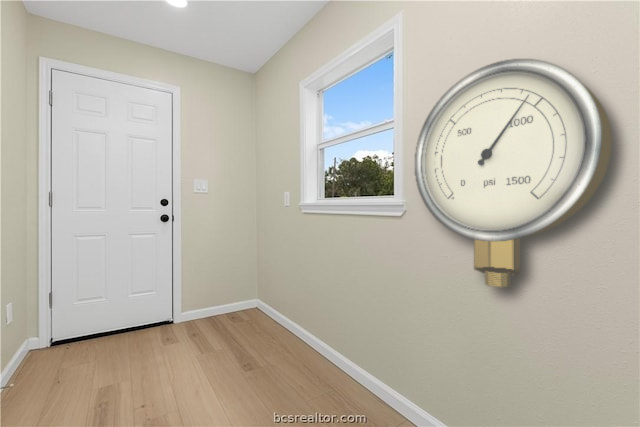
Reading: {"value": 950, "unit": "psi"}
